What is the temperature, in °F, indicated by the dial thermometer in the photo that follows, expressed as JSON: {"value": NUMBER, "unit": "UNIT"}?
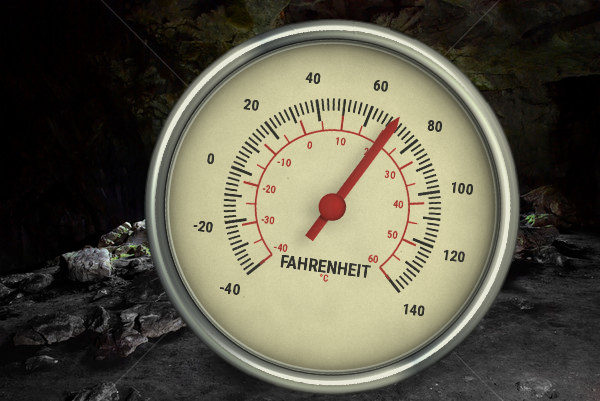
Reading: {"value": 70, "unit": "°F"}
